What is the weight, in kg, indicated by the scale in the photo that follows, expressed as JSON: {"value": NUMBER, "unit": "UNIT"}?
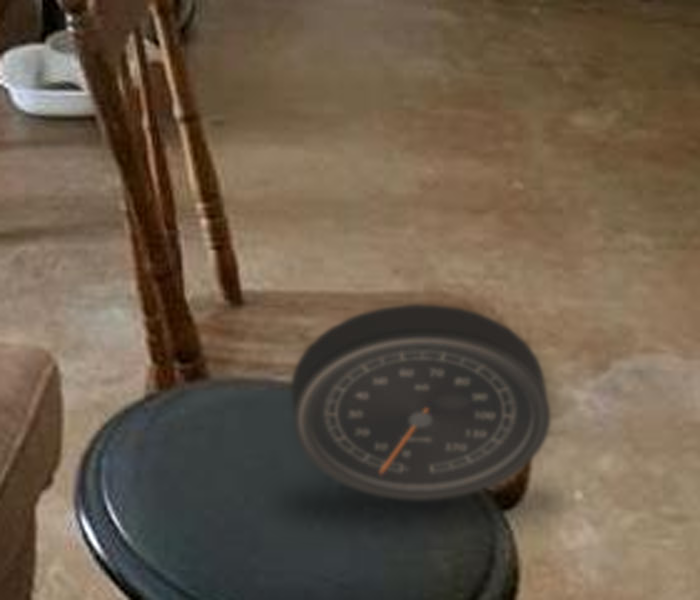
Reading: {"value": 5, "unit": "kg"}
